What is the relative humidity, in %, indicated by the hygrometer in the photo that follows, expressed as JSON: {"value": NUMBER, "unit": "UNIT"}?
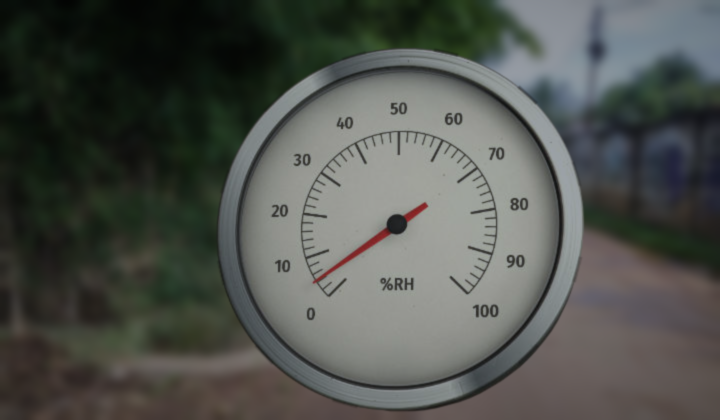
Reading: {"value": 4, "unit": "%"}
